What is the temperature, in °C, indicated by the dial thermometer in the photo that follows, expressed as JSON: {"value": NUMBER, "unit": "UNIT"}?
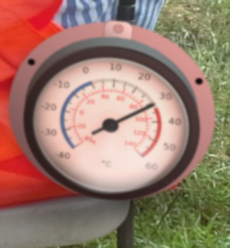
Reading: {"value": 30, "unit": "°C"}
